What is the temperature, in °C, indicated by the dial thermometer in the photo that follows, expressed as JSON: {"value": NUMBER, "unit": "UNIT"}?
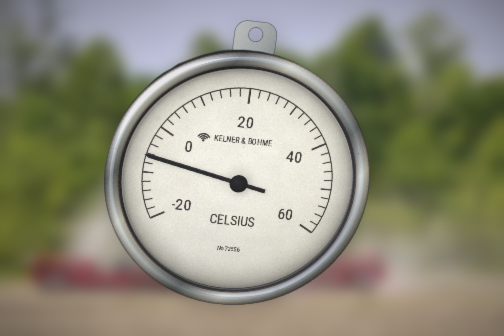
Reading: {"value": -6, "unit": "°C"}
